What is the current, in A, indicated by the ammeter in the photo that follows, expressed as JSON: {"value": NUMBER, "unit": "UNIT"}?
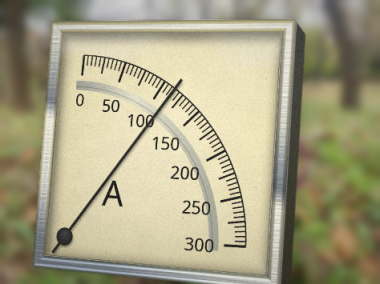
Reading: {"value": 115, "unit": "A"}
